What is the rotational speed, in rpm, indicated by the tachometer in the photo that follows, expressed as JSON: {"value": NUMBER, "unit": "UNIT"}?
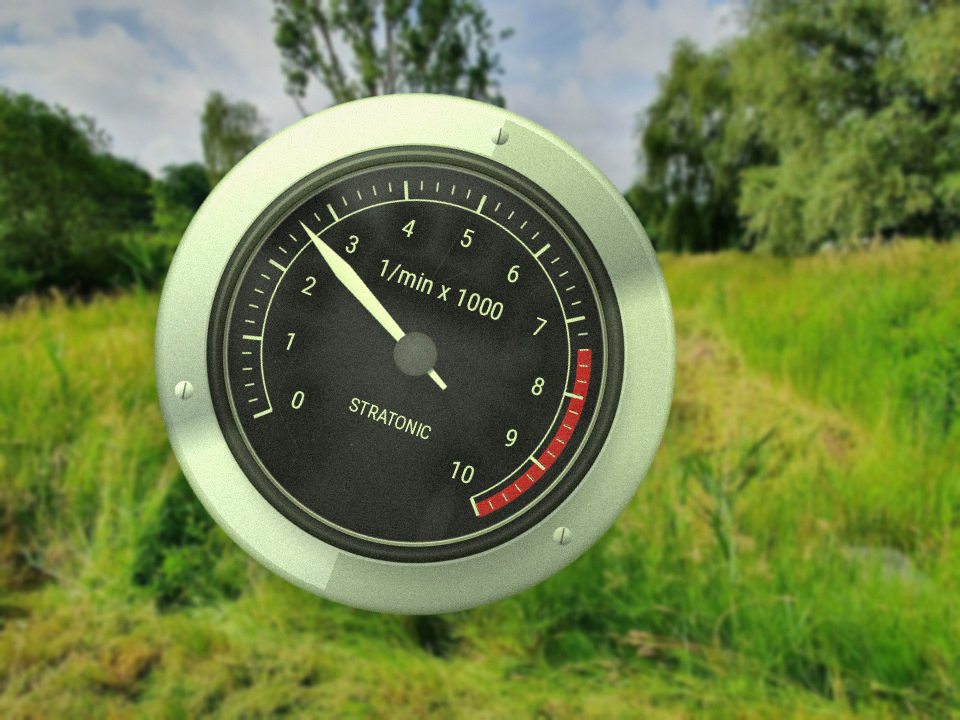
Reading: {"value": 2600, "unit": "rpm"}
